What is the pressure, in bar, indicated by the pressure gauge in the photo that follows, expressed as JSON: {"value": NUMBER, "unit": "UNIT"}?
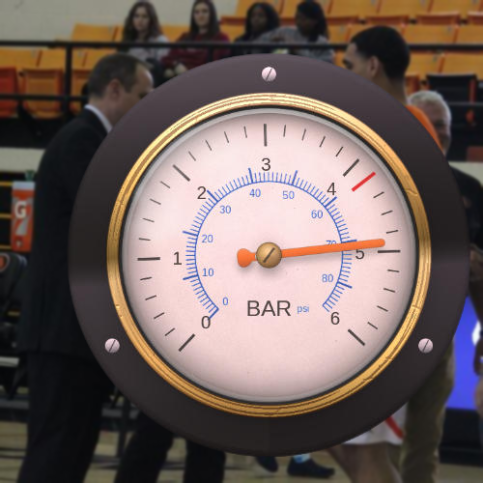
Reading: {"value": 4.9, "unit": "bar"}
